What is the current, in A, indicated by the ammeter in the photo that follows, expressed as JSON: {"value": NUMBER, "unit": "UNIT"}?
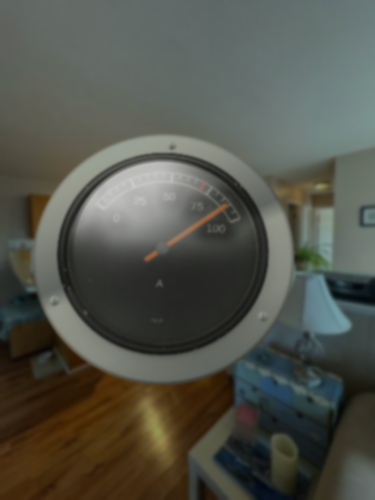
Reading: {"value": 90, "unit": "A"}
